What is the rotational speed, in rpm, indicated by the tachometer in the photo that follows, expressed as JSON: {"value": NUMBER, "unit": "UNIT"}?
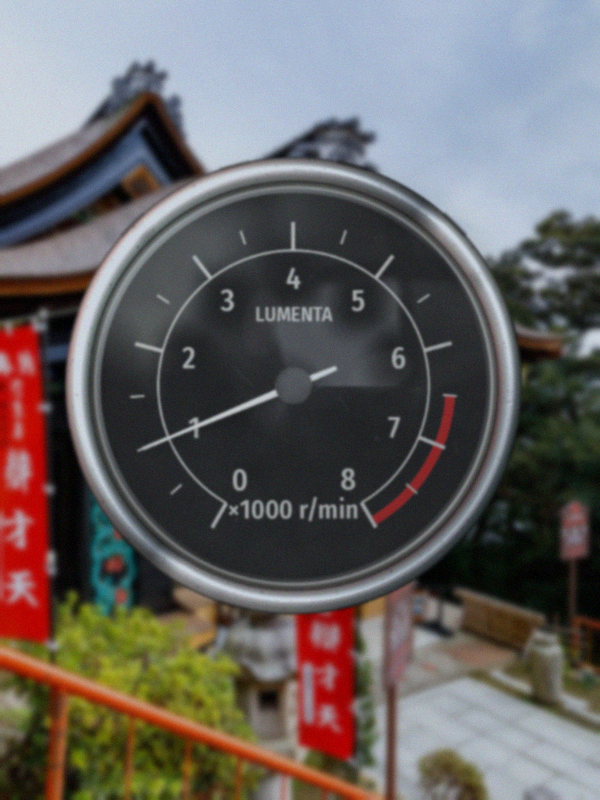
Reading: {"value": 1000, "unit": "rpm"}
